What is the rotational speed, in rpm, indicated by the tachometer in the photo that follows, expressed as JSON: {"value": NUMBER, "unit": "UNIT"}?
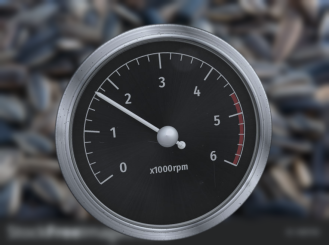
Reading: {"value": 1700, "unit": "rpm"}
